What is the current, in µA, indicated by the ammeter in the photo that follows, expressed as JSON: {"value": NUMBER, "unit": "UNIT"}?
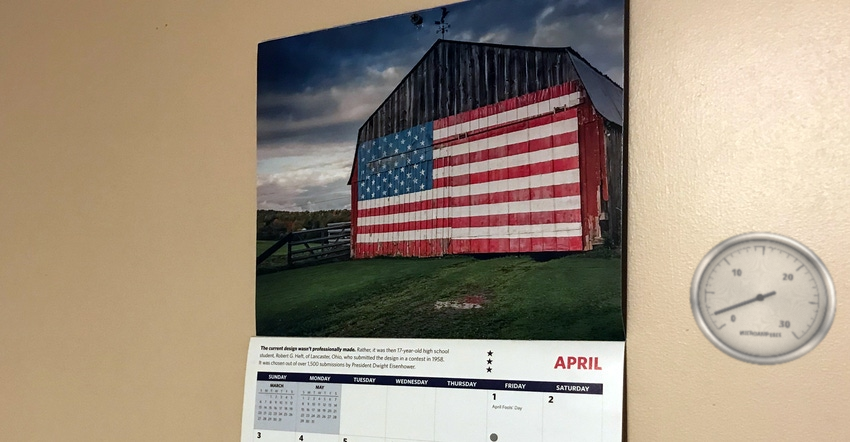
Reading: {"value": 2, "unit": "µA"}
